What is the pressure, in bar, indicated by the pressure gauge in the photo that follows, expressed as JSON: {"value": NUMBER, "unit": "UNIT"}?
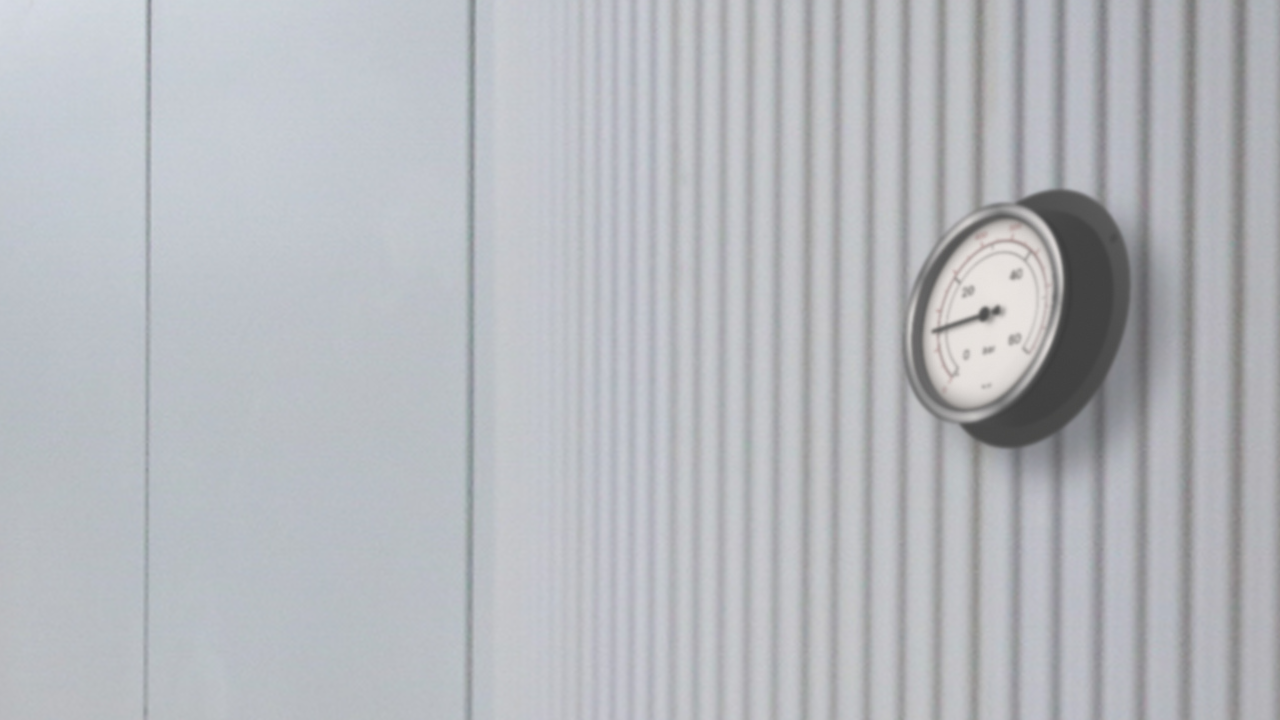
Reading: {"value": 10, "unit": "bar"}
